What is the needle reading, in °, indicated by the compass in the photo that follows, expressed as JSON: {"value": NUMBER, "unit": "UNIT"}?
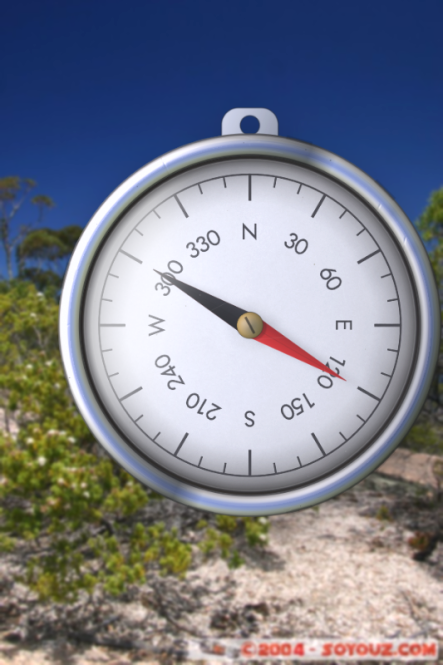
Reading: {"value": 120, "unit": "°"}
